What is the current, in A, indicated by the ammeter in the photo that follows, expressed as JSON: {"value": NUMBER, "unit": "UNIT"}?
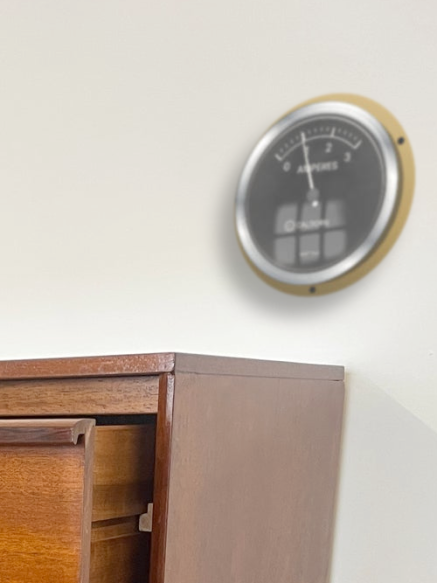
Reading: {"value": 1, "unit": "A"}
